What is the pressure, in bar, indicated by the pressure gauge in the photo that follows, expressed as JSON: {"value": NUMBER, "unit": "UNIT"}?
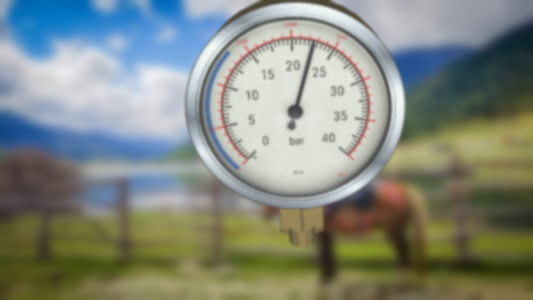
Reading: {"value": 22.5, "unit": "bar"}
